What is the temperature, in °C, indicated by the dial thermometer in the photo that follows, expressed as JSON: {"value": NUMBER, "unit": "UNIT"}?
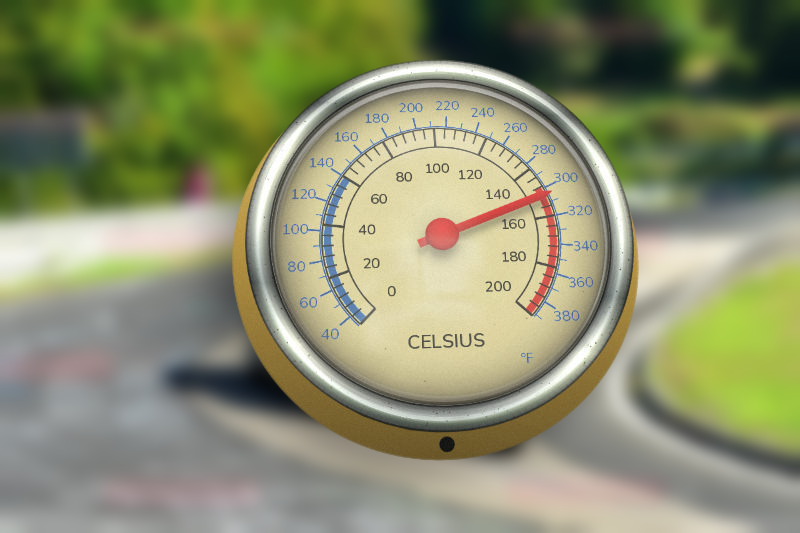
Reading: {"value": 152, "unit": "°C"}
